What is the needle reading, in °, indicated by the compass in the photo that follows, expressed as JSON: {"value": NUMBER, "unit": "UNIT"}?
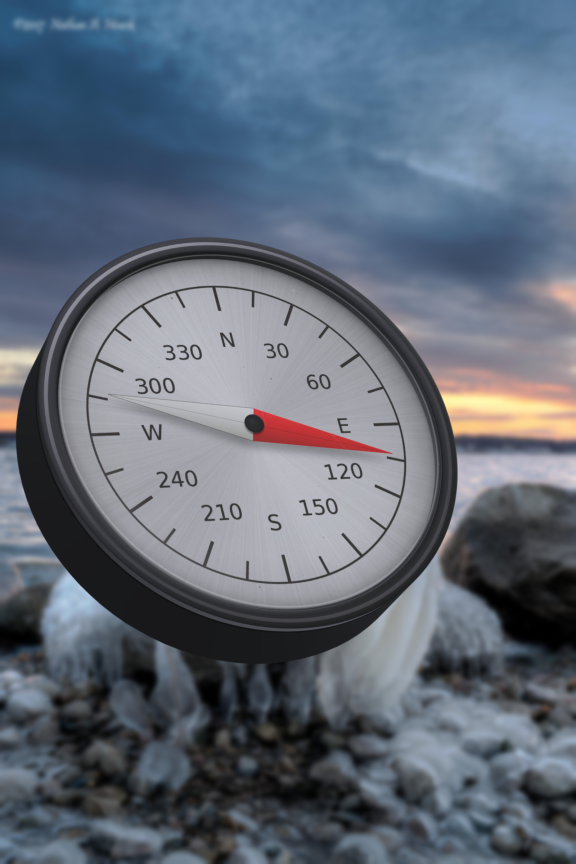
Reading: {"value": 105, "unit": "°"}
